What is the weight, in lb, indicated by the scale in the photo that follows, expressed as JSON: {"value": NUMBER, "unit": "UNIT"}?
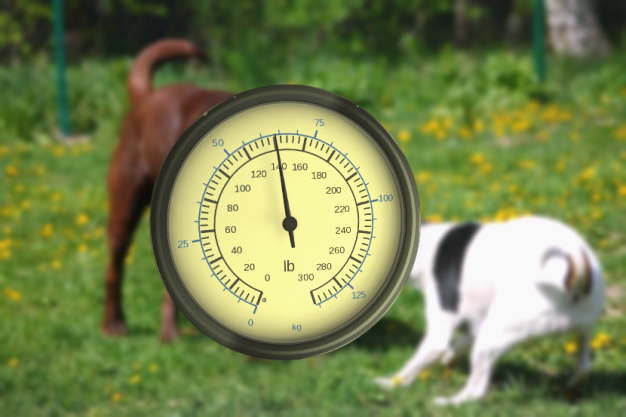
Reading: {"value": 140, "unit": "lb"}
